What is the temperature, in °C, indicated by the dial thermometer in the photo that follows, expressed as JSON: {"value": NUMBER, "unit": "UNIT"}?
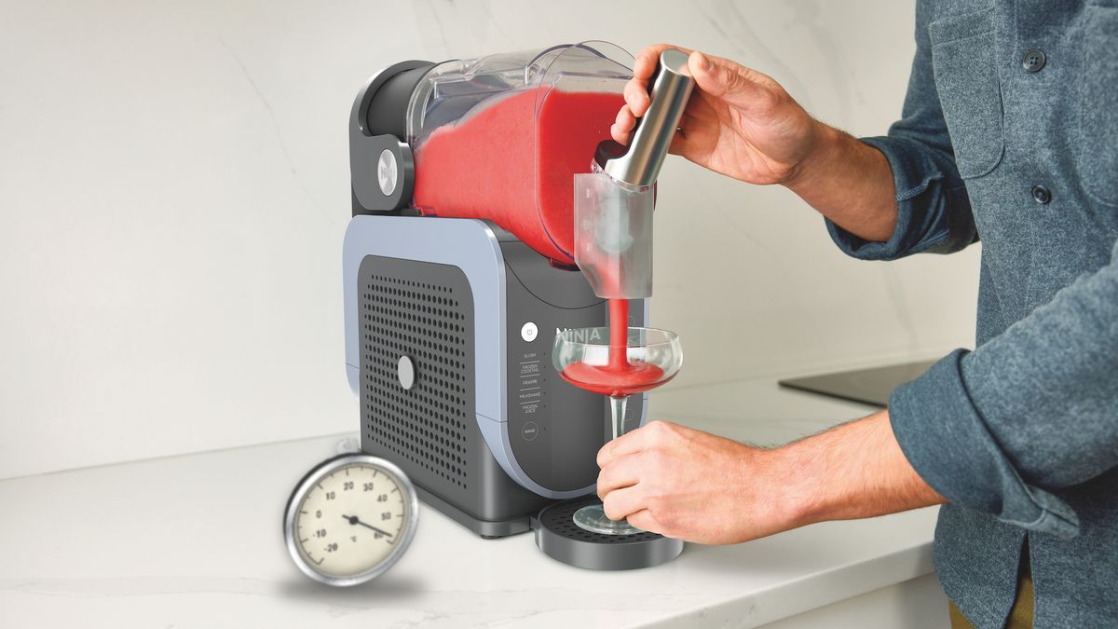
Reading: {"value": 57.5, "unit": "°C"}
